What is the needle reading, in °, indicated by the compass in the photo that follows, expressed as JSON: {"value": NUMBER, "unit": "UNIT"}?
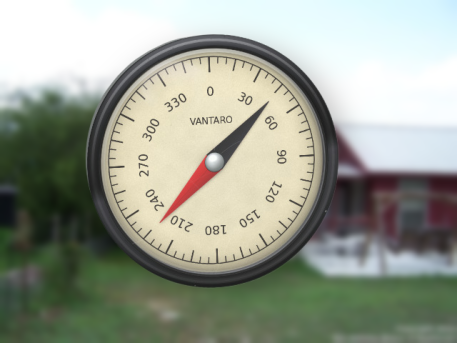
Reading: {"value": 225, "unit": "°"}
